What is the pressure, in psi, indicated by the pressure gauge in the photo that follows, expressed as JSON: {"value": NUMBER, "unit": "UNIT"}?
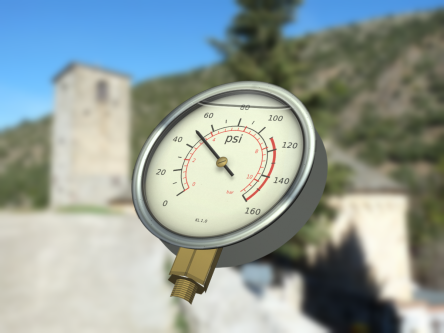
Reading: {"value": 50, "unit": "psi"}
